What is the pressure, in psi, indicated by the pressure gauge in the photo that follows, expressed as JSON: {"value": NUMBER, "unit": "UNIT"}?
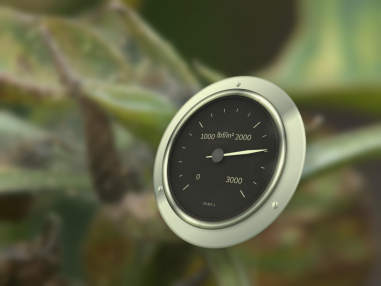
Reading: {"value": 2400, "unit": "psi"}
